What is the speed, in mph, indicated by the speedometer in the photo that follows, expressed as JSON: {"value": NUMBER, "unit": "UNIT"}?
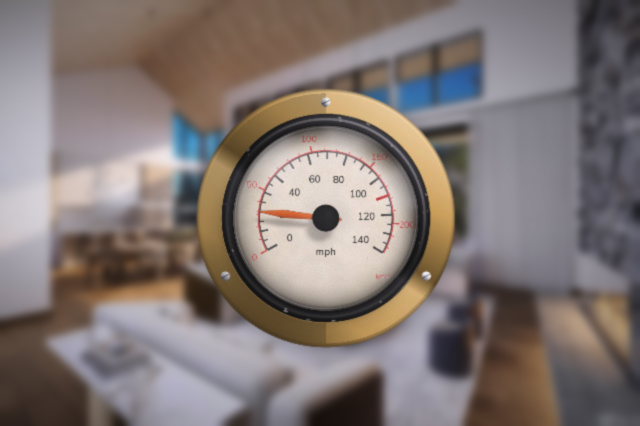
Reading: {"value": 20, "unit": "mph"}
